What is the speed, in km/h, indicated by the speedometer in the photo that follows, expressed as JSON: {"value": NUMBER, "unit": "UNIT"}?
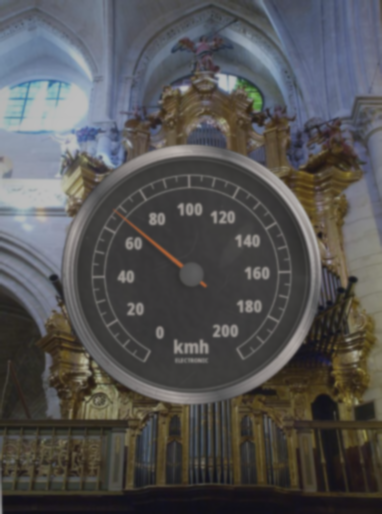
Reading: {"value": 67.5, "unit": "km/h"}
